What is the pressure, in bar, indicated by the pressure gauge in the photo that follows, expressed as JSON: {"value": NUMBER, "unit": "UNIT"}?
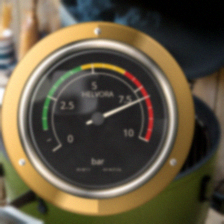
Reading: {"value": 8, "unit": "bar"}
